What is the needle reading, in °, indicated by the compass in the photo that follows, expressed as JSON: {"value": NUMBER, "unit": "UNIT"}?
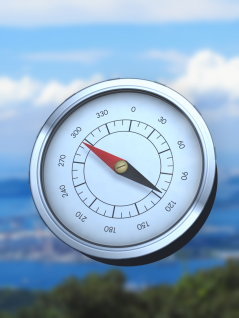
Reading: {"value": 295, "unit": "°"}
